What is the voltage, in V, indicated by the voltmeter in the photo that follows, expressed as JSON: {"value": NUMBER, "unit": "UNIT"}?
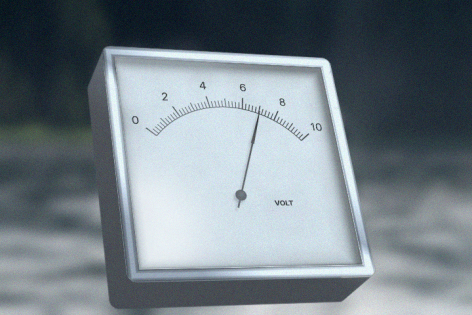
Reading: {"value": 7, "unit": "V"}
